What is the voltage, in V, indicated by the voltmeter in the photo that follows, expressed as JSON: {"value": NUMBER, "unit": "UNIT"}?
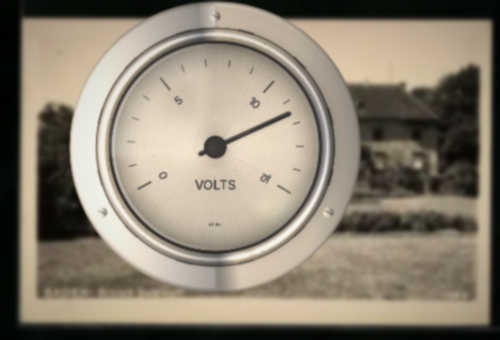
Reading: {"value": 11.5, "unit": "V"}
